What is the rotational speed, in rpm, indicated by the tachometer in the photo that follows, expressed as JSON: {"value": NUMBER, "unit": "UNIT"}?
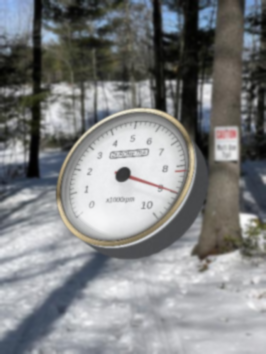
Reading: {"value": 9000, "unit": "rpm"}
